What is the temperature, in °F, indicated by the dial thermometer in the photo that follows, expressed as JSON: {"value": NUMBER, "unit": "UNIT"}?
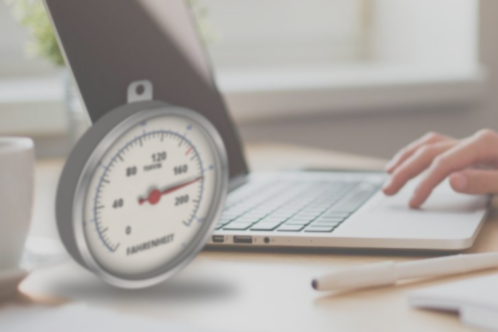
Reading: {"value": 180, "unit": "°F"}
